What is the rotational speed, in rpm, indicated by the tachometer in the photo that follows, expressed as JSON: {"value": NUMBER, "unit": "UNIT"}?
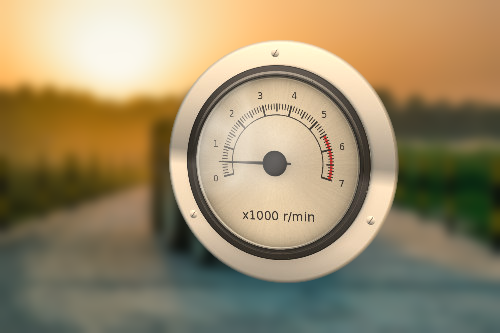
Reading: {"value": 500, "unit": "rpm"}
